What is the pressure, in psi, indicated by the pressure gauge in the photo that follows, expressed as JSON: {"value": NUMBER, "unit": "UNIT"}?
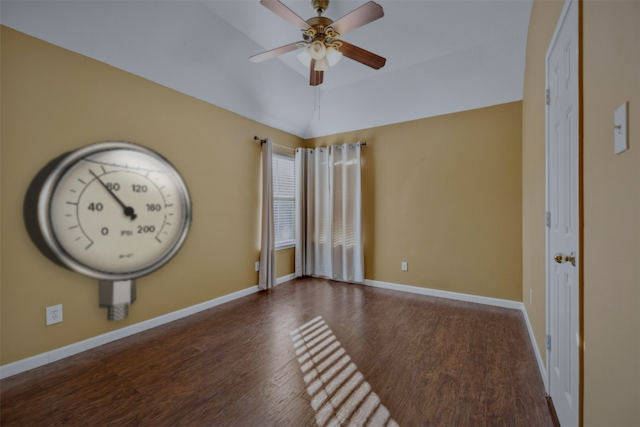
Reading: {"value": 70, "unit": "psi"}
